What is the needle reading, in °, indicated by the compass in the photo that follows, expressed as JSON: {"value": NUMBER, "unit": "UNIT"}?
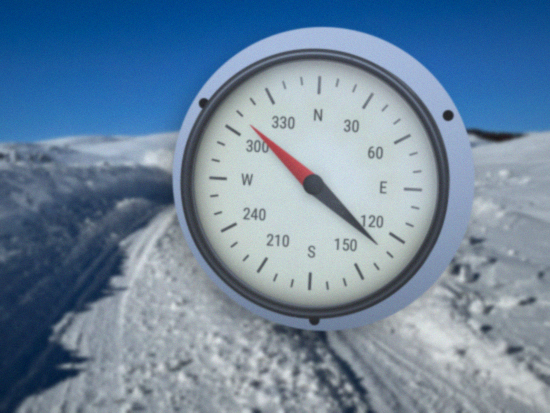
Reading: {"value": 310, "unit": "°"}
